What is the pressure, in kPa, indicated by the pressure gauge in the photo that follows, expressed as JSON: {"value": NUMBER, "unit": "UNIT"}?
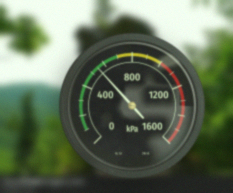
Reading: {"value": 550, "unit": "kPa"}
